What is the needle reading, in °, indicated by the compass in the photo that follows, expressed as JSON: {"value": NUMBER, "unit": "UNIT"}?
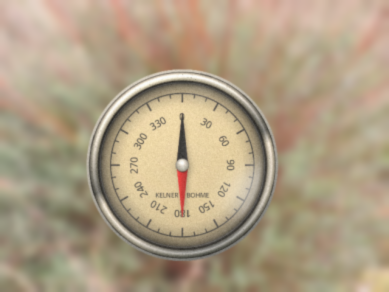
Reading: {"value": 180, "unit": "°"}
